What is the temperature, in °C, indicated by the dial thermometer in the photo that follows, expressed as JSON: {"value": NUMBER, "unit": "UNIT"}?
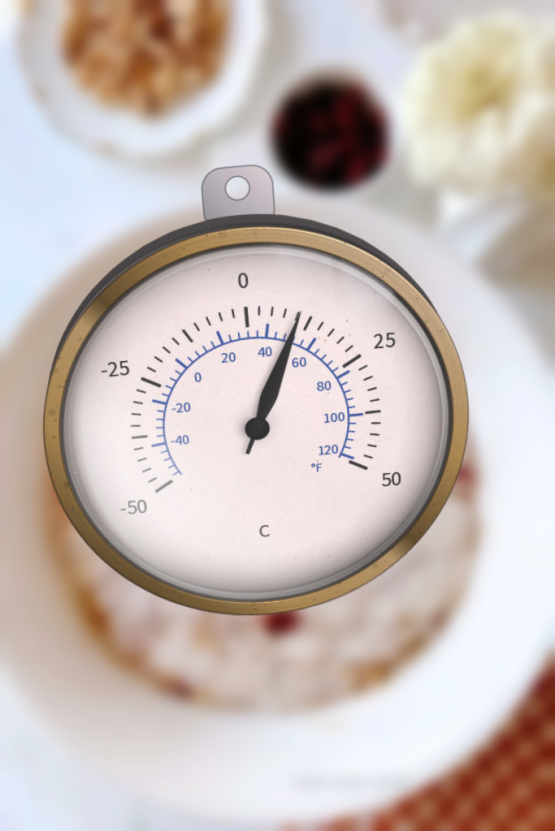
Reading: {"value": 10, "unit": "°C"}
